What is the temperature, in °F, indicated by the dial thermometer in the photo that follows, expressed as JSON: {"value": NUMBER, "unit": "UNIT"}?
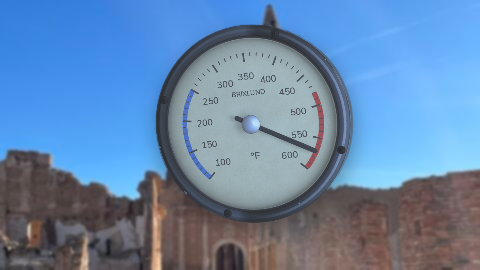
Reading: {"value": 570, "unit": "°F"}
